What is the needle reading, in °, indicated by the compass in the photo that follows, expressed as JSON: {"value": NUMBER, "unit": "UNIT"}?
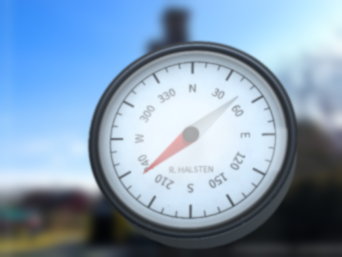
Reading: {"value": 230, "unit": "°"}
